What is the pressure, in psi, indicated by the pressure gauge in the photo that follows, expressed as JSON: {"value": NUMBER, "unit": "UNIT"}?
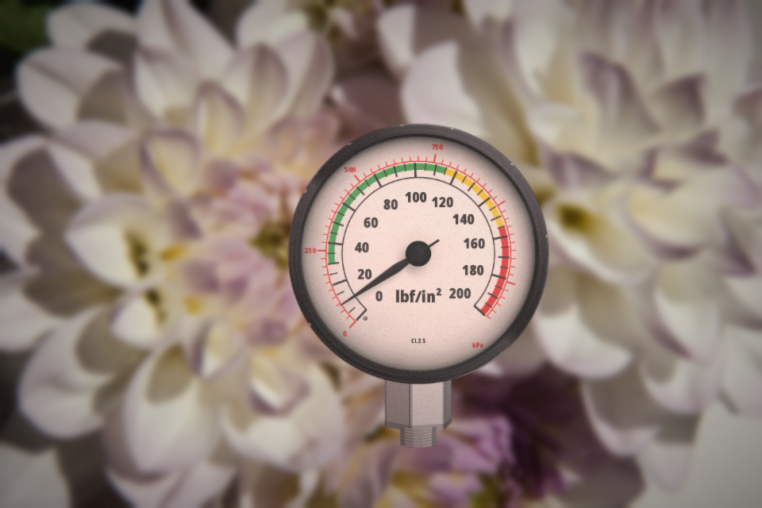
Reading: {"value": 10, "unit": "psi"}
